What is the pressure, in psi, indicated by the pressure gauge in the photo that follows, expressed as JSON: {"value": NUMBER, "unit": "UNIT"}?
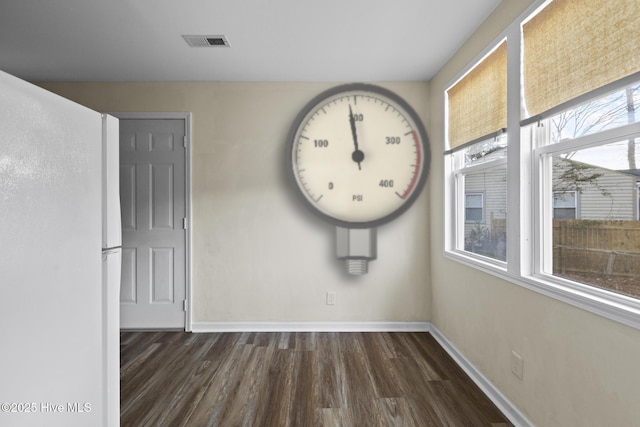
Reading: {"value": 190, "unit": "psi"}
